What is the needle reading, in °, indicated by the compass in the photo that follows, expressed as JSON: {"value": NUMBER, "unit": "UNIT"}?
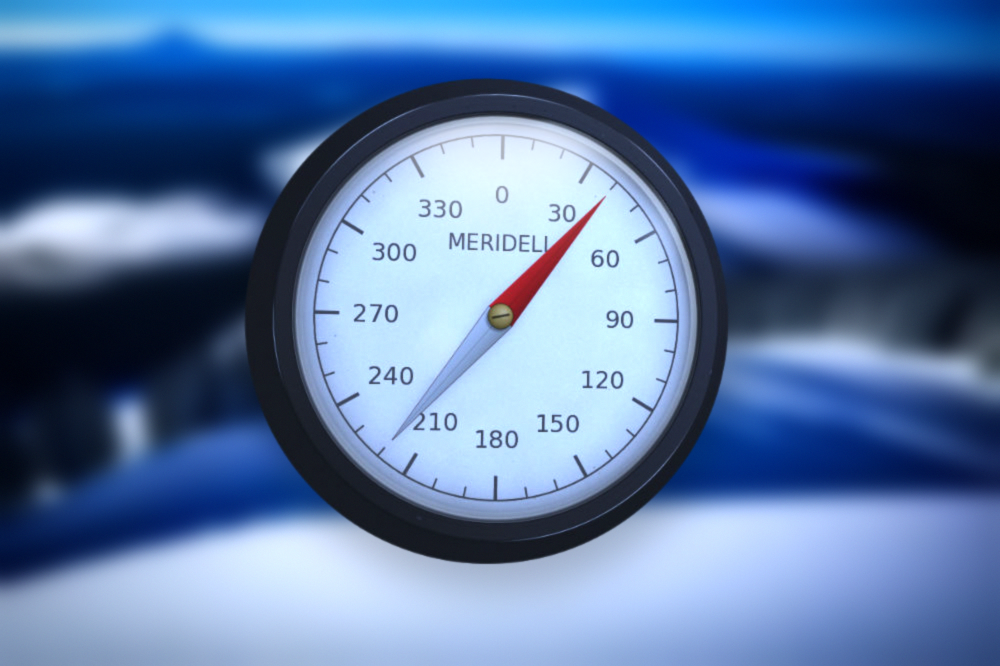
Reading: {"value": 40, "unit": "°"}
